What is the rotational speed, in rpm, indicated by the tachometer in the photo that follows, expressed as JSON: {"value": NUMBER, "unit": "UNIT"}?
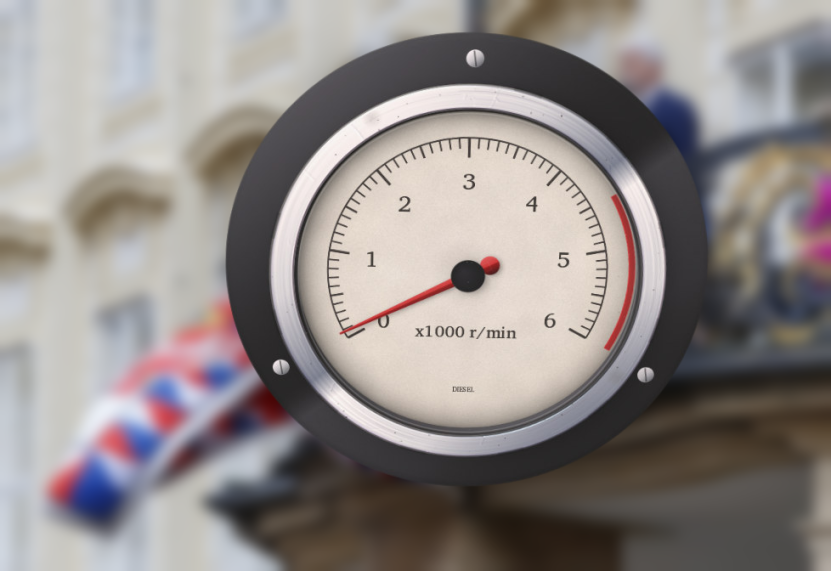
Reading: {"value": 100, "unit": "rpm"}
